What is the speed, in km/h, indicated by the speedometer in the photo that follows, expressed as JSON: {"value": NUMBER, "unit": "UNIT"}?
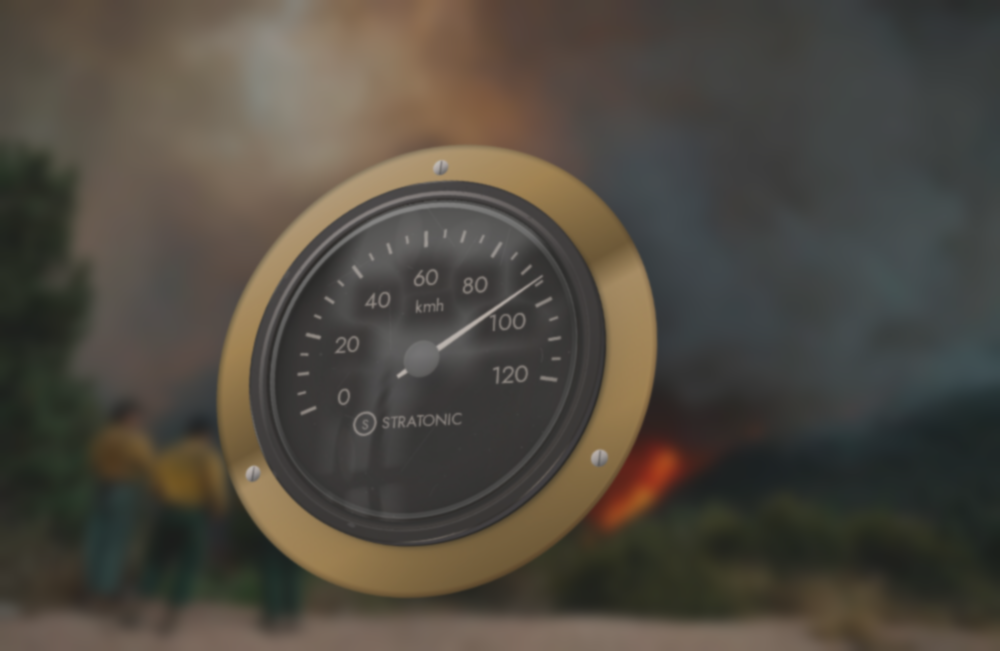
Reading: {"value": 95, "unit": "km/h"}
